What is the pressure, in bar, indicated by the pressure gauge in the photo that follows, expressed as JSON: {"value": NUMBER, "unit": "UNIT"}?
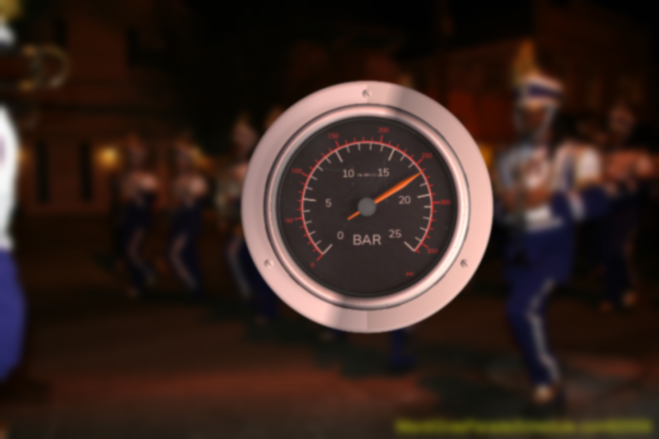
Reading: {"value": 18, "unit": "bar"}
